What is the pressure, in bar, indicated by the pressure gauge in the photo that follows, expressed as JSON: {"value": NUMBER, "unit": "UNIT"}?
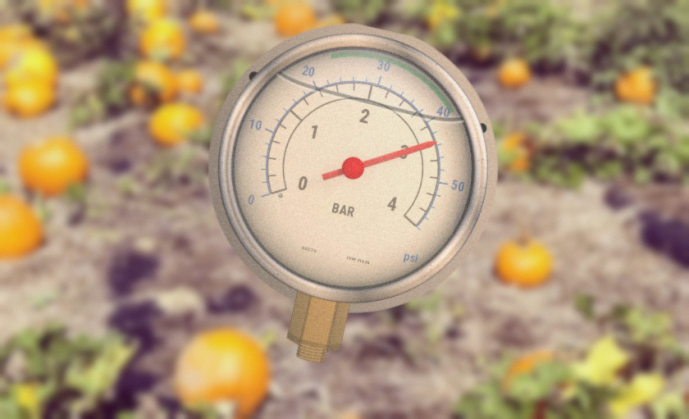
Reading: {"value": 3, "unit": "bar"}
